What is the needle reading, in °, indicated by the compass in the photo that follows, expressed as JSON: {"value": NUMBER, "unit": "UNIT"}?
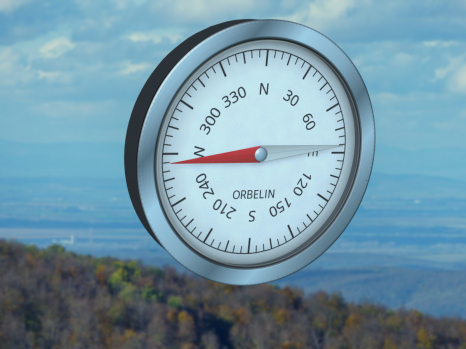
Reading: {"value": 265, "unit": "°"}
